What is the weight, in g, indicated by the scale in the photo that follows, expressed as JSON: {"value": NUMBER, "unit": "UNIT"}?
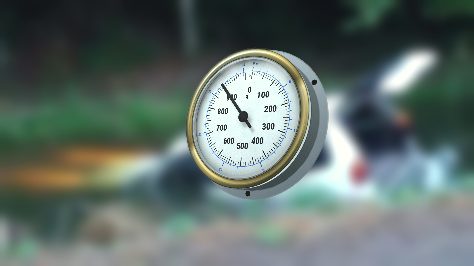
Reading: {"value": 900, "unit": "g"}
